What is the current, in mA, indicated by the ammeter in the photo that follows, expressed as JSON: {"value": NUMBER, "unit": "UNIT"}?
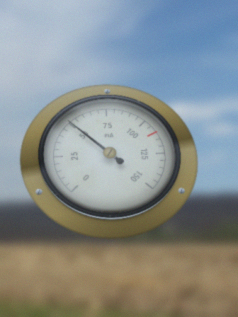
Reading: {"value": 50, "unit": "mA"}
